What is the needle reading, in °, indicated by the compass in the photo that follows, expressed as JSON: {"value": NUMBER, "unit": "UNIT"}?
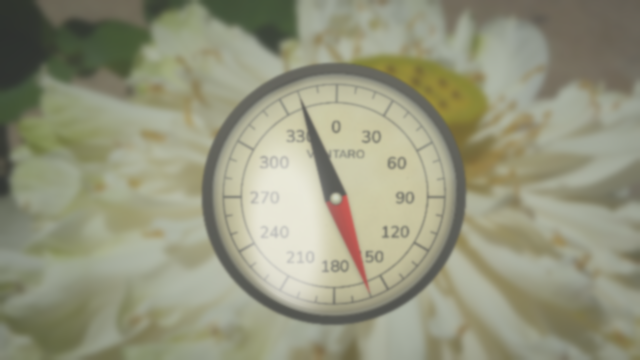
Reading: {"value": 160, "unit": "°"}
